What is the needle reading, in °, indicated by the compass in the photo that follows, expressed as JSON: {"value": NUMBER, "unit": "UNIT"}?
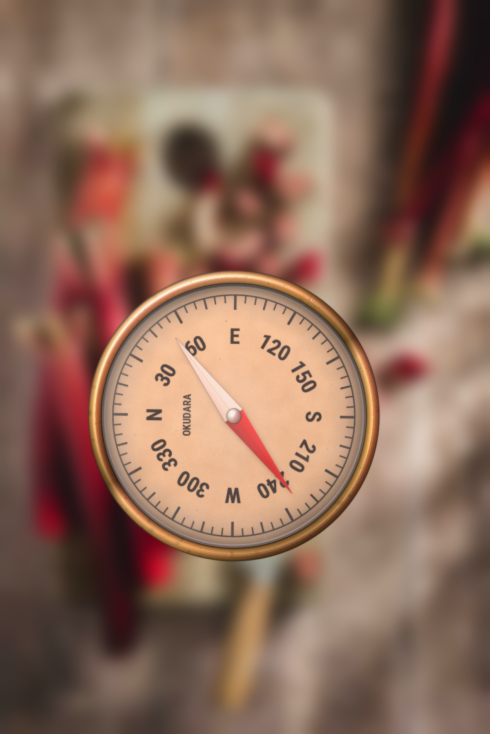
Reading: {"value": 232.5, "unit": "°"}
